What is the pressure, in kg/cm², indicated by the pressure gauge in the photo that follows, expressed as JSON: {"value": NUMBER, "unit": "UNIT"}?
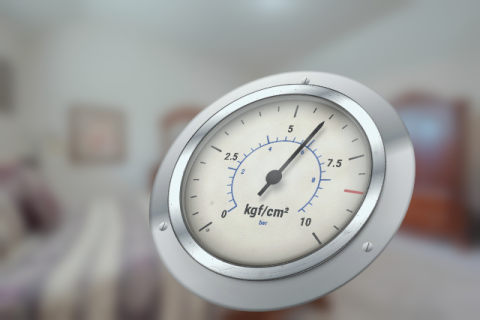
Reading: {"value": 6, "unit": "kg/cm²"}
